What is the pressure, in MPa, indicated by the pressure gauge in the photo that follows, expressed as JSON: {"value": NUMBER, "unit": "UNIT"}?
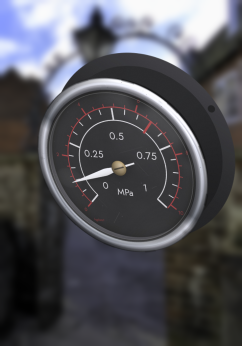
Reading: {"value": 0.1, "unit": "MPa"}
